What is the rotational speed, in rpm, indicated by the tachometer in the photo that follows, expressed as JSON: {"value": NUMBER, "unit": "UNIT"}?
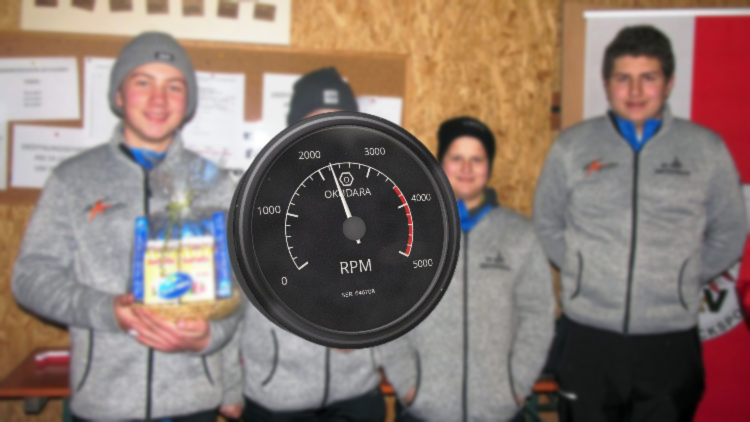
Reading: {"value": 2200, "unit": "rpm"}
